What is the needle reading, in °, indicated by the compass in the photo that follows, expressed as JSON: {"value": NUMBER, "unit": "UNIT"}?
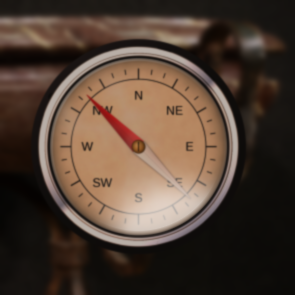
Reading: {"value": 315, "unit": "°"}
